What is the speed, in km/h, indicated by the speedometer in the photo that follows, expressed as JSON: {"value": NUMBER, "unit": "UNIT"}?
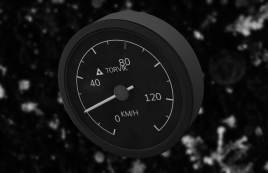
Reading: {"value": 20, "unit": "km/h"}
